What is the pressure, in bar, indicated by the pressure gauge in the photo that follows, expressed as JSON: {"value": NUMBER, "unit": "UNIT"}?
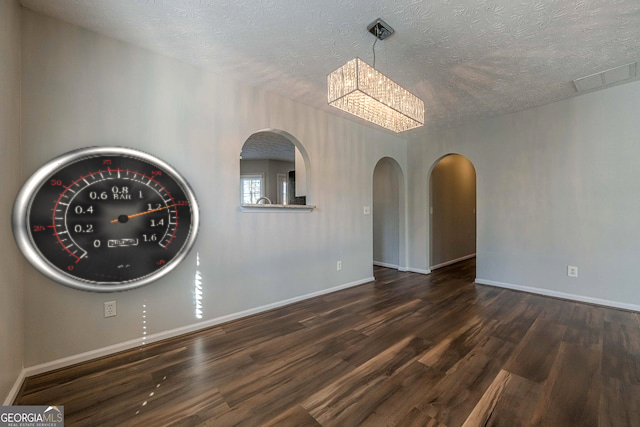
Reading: {"value": 1.25, "unit": "bar"}
